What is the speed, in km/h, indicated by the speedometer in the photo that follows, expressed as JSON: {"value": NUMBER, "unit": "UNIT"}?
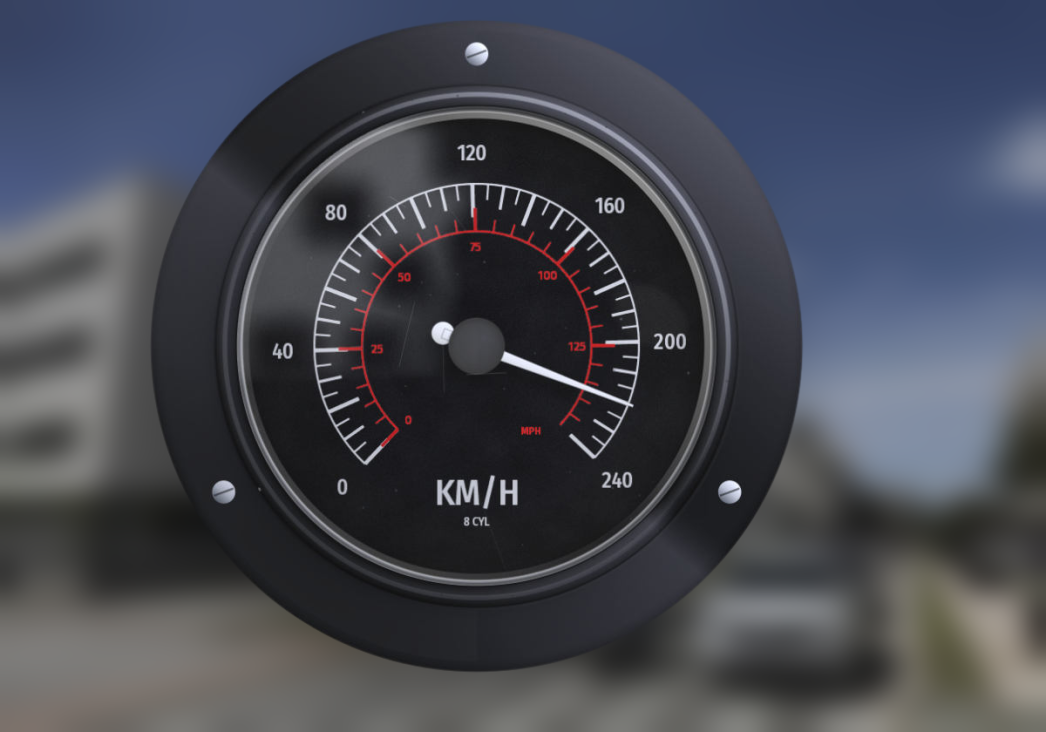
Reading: {"value": 220, "unit": "km/h"}
